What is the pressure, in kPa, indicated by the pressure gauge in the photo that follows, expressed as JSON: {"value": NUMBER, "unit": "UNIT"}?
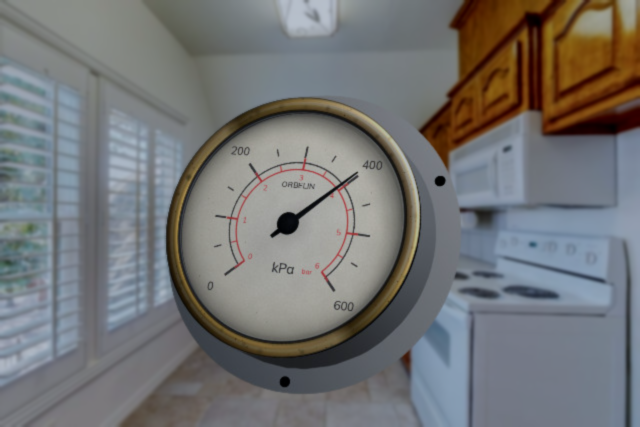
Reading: {"value": 400, "unit": "kPa"}
